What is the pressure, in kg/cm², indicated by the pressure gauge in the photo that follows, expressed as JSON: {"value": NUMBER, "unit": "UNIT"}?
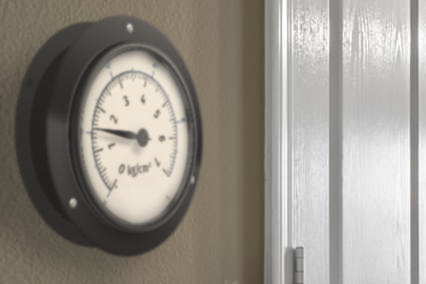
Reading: {"value": 1.5, "unit": "kg/cm²"}
